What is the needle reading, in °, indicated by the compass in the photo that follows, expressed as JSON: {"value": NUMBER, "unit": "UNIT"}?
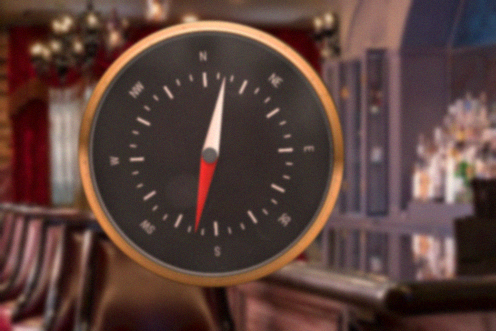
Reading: {"value": 195, "unit": "°"}
